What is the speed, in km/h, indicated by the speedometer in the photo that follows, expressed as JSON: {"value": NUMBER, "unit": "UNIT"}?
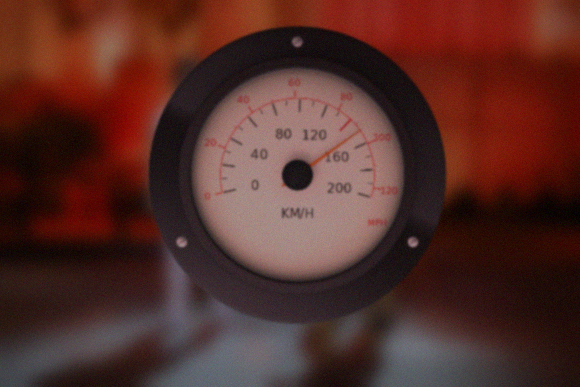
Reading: {"value": 150, "unit": "km/h"}
